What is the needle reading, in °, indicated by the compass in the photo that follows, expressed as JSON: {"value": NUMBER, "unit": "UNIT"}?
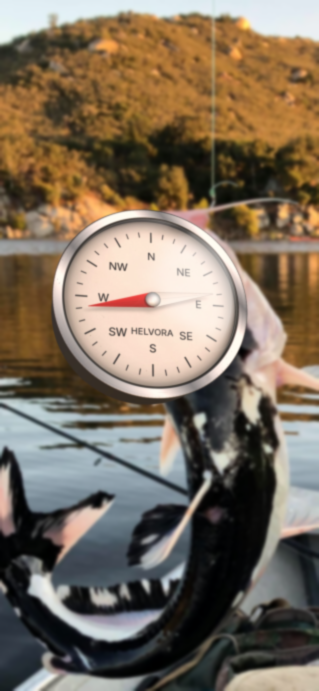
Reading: {"value": 260, "unit": "°"}
